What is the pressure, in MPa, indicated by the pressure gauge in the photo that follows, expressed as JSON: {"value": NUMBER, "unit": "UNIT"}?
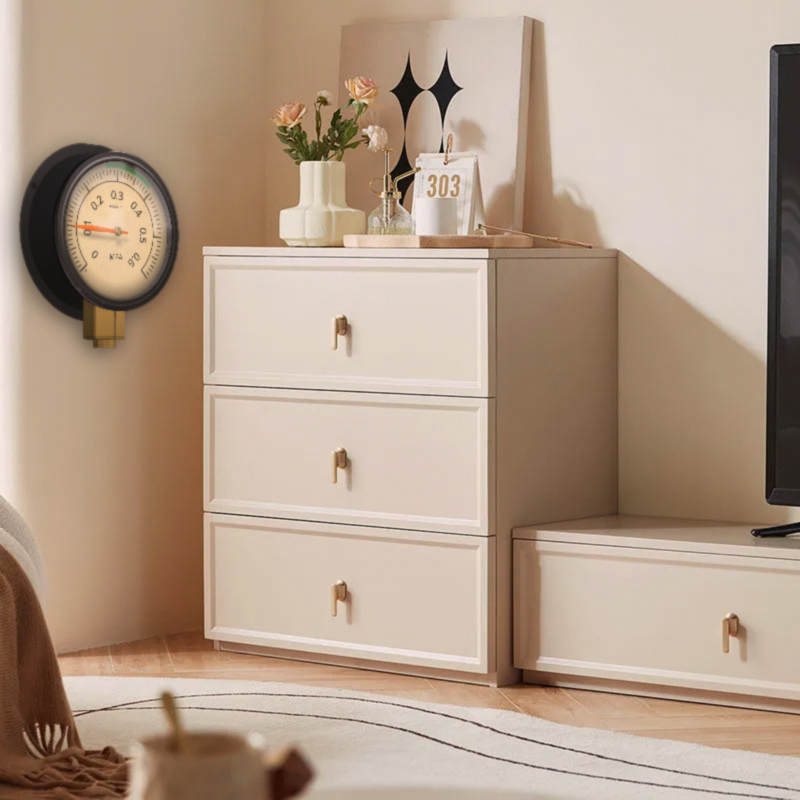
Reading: {"value": 0.1, "unit": "MPa"}
